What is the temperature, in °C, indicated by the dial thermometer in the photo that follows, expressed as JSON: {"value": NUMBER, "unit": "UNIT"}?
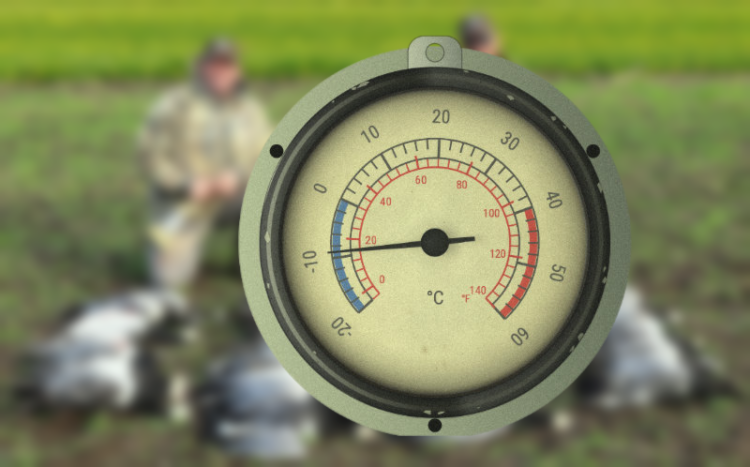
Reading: {"value": -9, "unit": "°C"}
